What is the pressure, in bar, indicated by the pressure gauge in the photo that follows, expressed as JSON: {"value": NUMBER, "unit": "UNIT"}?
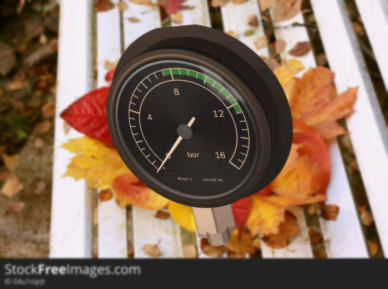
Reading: {"value": 0, "unit": "bar"}
